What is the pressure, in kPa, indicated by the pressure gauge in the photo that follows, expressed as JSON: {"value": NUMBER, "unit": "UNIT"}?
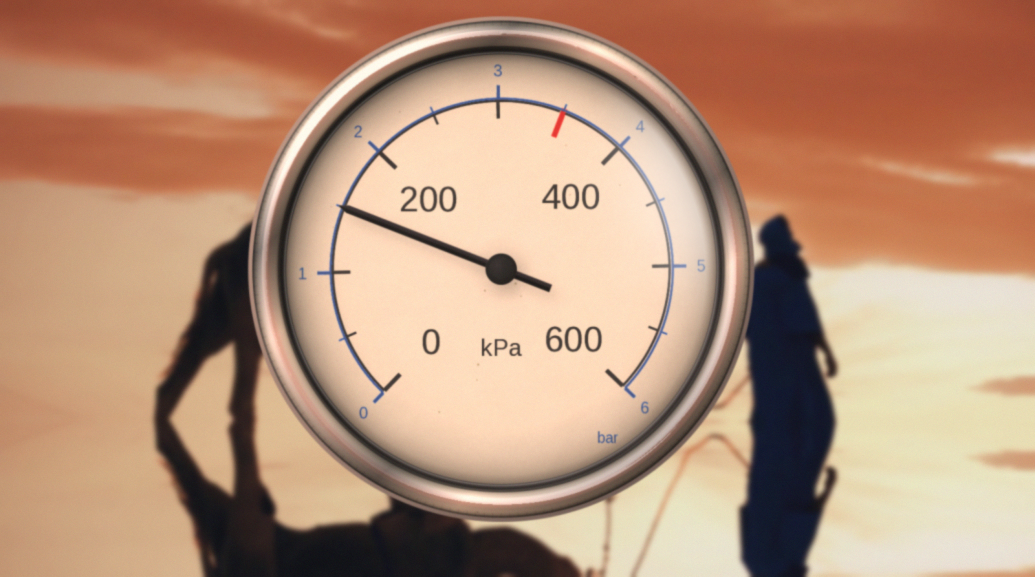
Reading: {"value": 150, "unit": "kPa"}
